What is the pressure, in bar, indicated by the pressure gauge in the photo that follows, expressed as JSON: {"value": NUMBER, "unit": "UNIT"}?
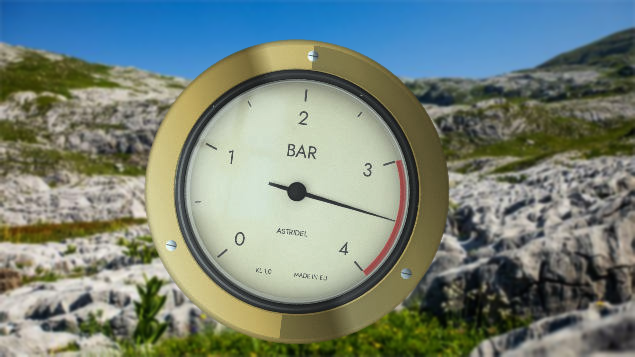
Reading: {"value": 3.5, "unit": "bar"}
